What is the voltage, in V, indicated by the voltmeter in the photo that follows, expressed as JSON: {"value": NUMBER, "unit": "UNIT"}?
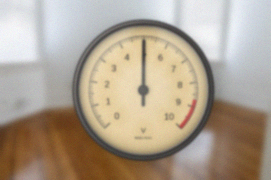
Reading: {"value": 5, "unit": "V"}
